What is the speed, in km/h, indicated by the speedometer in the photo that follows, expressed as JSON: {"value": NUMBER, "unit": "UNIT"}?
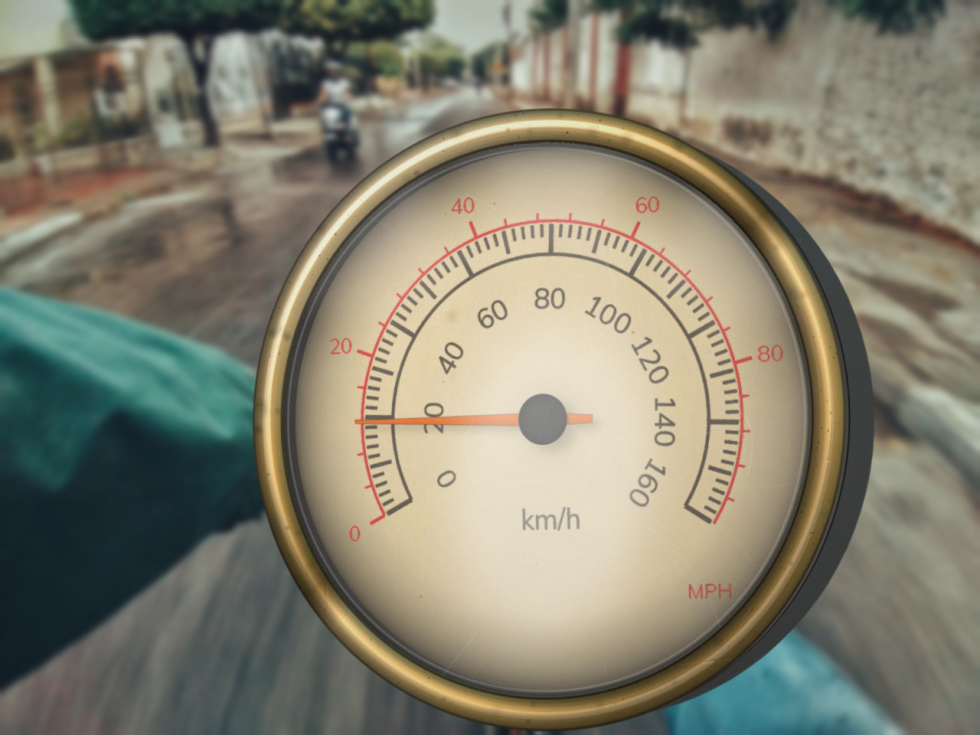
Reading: {"value": 19, "unit": "km/h"}
